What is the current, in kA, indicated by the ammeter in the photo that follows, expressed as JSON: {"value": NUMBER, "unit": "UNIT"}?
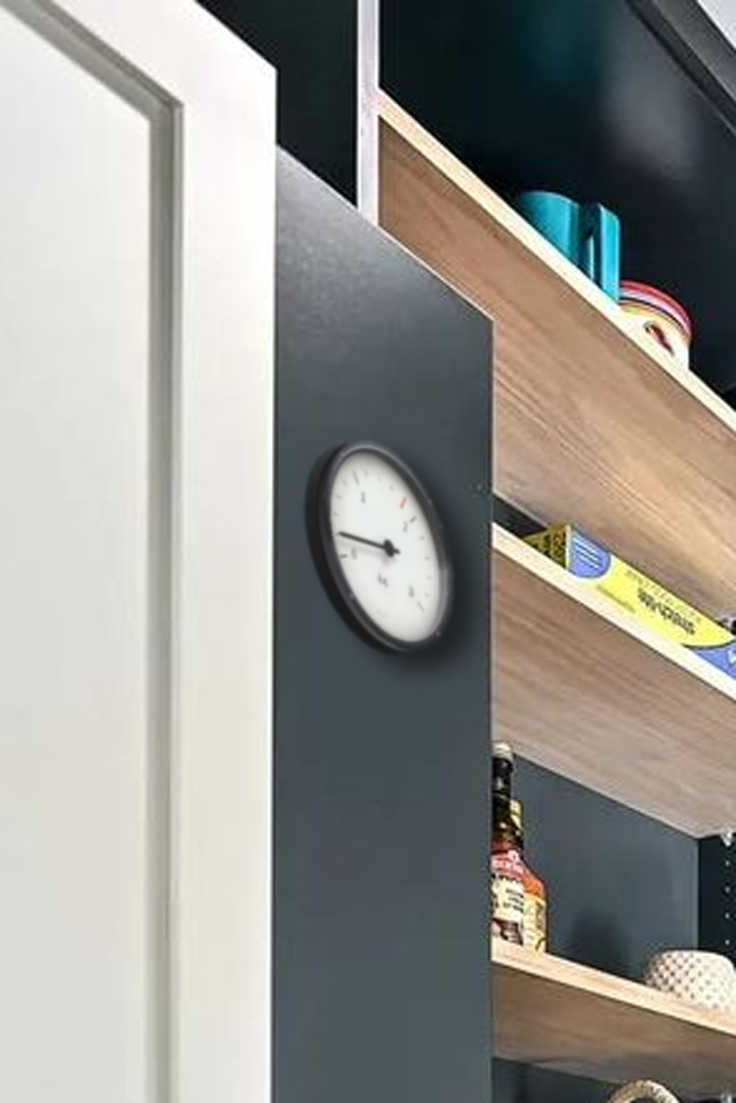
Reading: {"value": 0.2, "unit": "kA"}
